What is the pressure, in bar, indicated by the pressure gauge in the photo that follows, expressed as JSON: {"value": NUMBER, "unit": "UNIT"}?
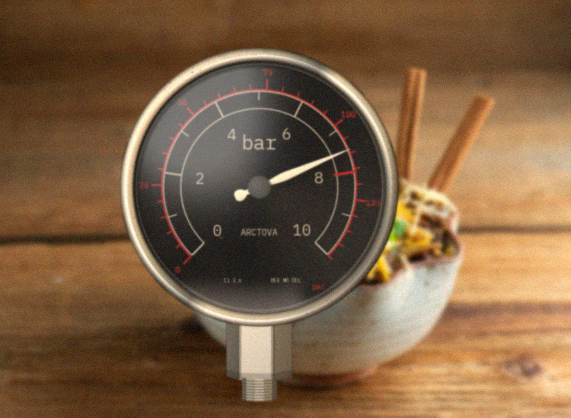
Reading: {"value": 7.5, "unit": "bar"}
